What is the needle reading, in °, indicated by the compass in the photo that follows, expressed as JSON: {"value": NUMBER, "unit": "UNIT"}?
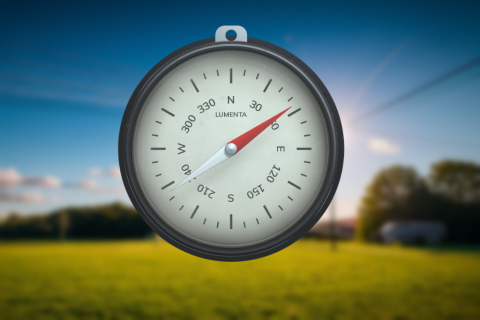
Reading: {"value": 55, "unit": "°"}
